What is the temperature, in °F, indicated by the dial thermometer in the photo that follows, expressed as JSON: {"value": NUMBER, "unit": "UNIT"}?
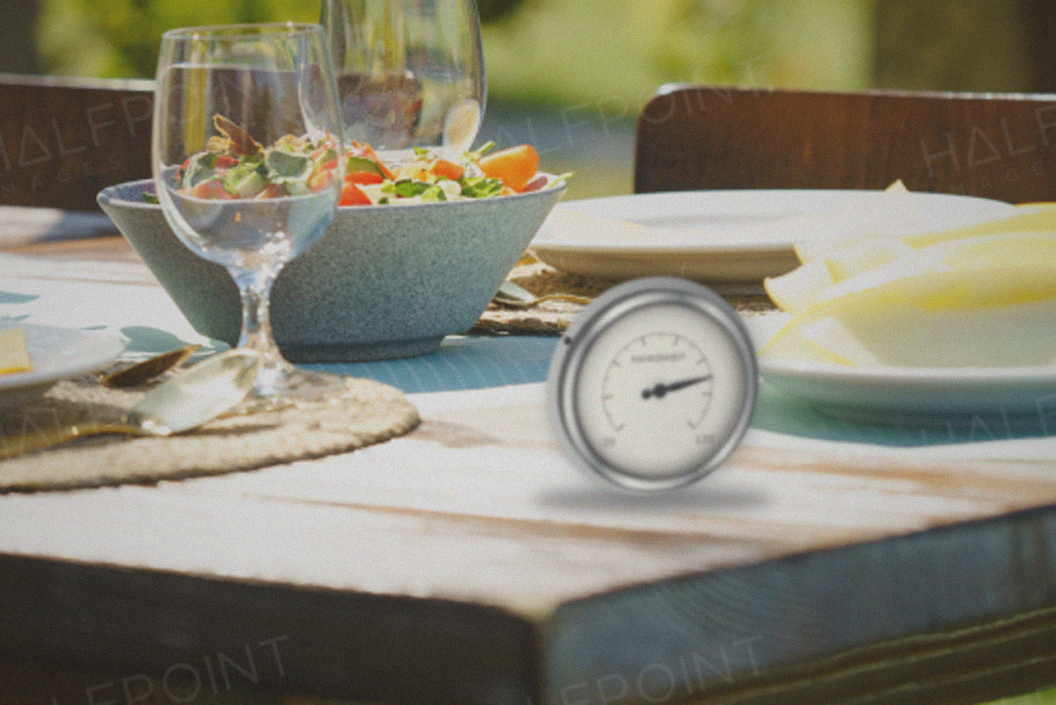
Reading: {"value": 90, "unit": "°F"}
